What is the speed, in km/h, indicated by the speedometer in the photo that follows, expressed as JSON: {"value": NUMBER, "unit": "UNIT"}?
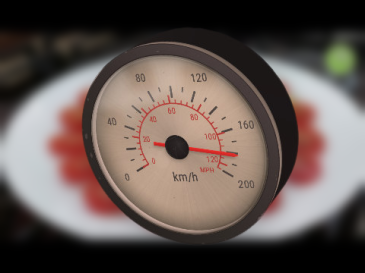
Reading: {"value": 180, "unit": "km/h"}
